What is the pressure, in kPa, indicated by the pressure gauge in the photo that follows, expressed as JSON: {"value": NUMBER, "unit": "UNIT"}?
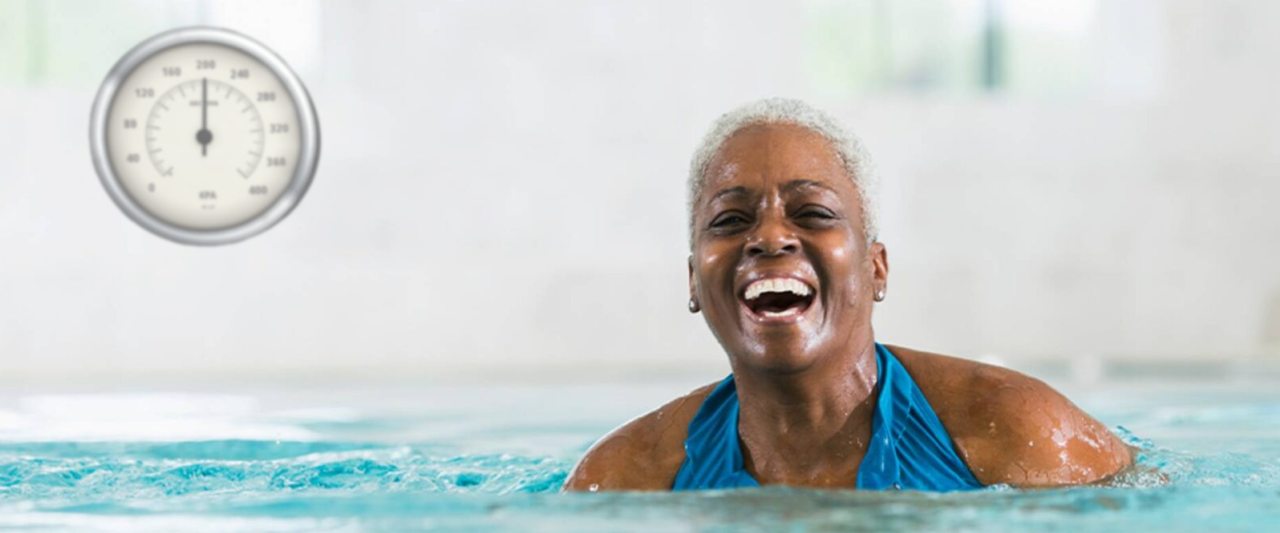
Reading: {"value": 200, "unit": "kPa"}
